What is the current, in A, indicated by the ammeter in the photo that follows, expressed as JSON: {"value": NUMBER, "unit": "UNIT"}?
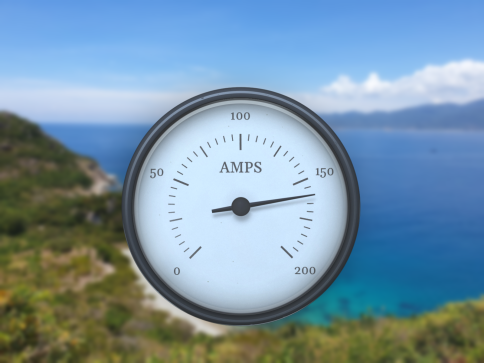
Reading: {"value": 160, "unit": "A"}
